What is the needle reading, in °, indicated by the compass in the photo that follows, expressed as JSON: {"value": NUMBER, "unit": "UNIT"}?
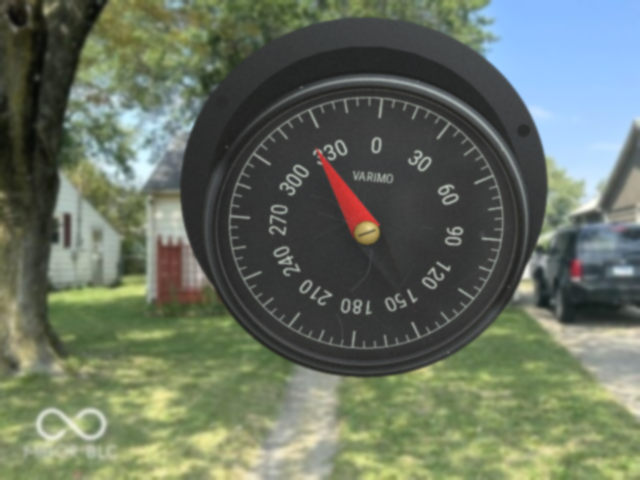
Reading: {"value": 325, "unit": "°"}
